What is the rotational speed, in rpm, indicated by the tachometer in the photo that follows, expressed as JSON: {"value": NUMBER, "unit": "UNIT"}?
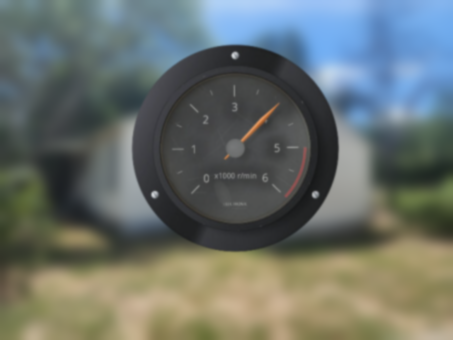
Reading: {"value": 4000, "unit": "rpm"}
